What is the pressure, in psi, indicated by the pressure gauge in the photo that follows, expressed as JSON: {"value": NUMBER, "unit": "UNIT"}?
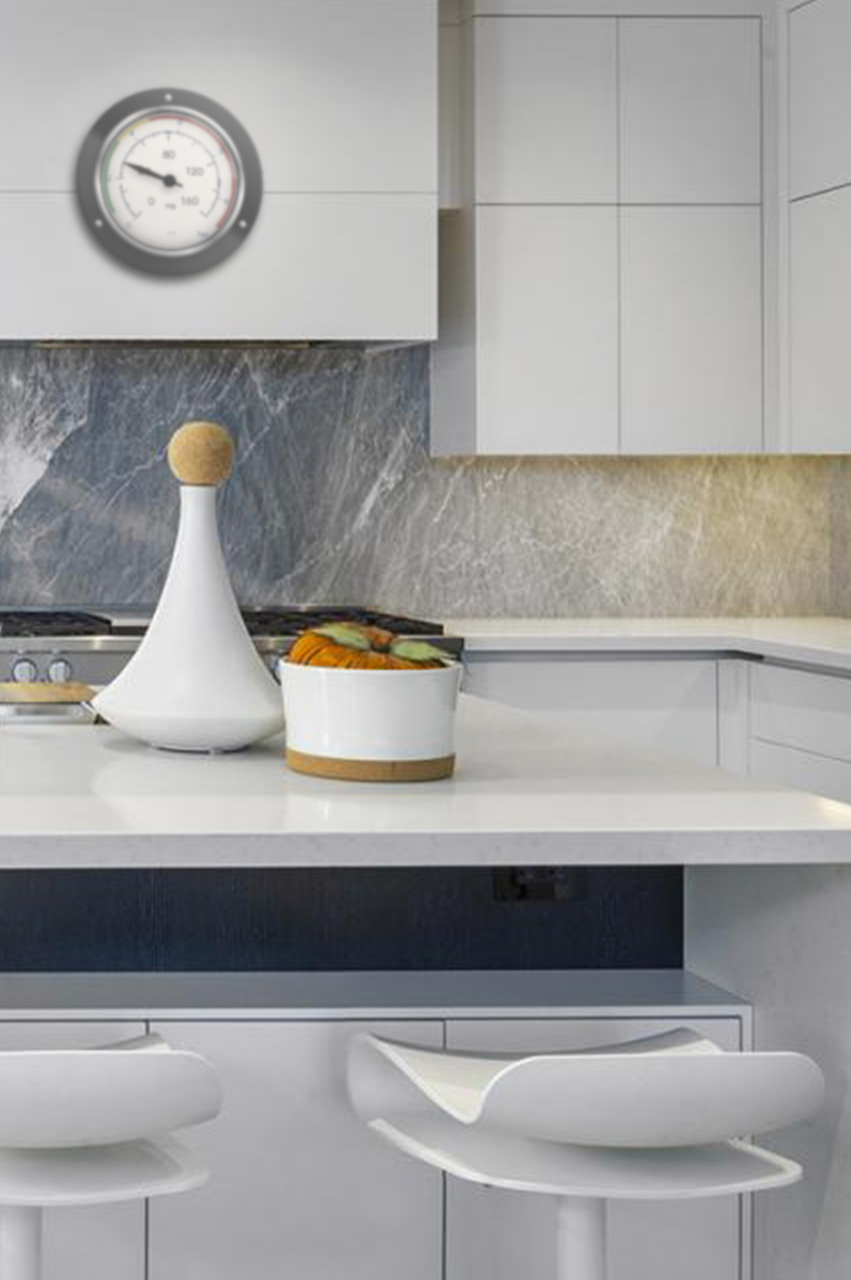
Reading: {"value": 40, "unit": "psi"}
